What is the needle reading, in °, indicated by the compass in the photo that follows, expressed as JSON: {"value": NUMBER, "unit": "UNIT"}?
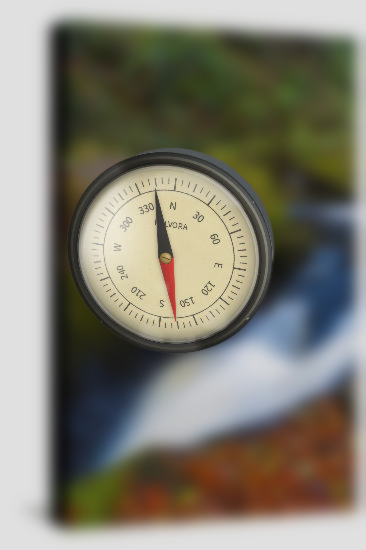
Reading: {"value": 165, "unit": "°"}
